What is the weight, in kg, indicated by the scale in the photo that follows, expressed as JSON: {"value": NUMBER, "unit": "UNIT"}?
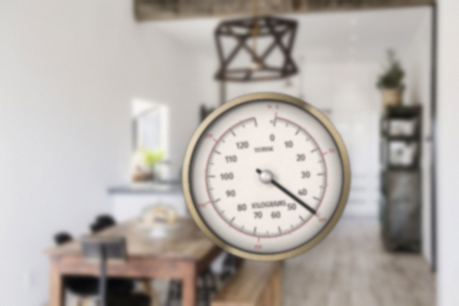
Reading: {"value": 45, "unit": "kg"}
